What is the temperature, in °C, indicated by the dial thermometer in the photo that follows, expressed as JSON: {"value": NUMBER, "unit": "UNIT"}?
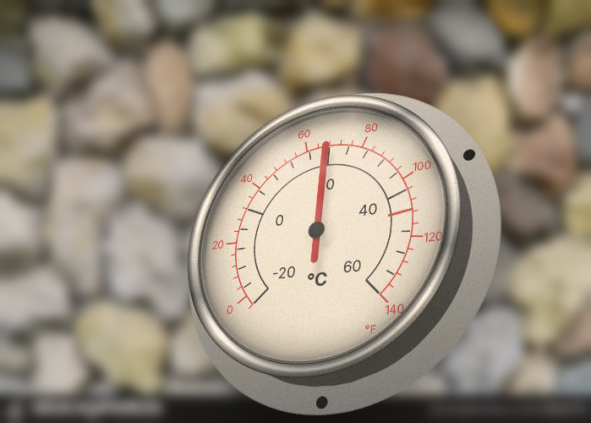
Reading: {"value": 20, "unit": "°C"}
